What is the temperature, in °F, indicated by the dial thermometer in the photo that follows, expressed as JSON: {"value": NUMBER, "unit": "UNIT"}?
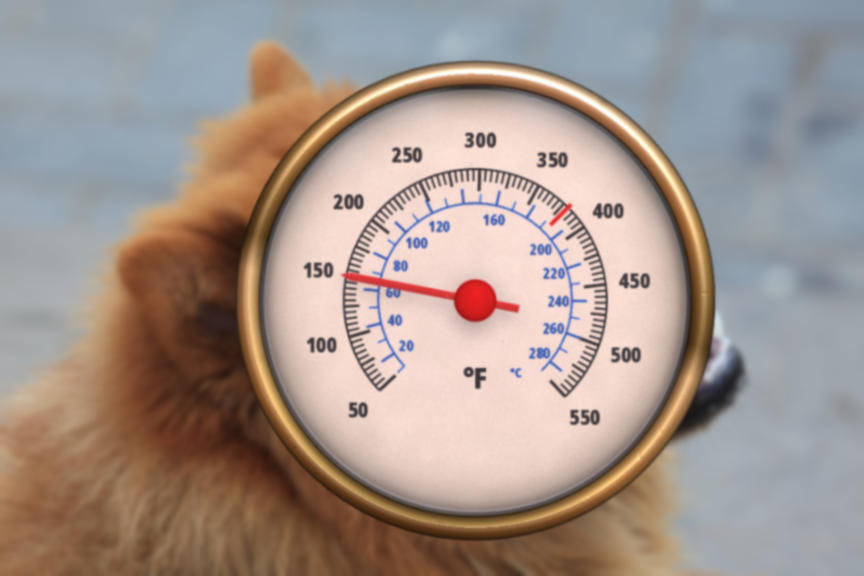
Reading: {"value": 150, "unit": "°F"}
